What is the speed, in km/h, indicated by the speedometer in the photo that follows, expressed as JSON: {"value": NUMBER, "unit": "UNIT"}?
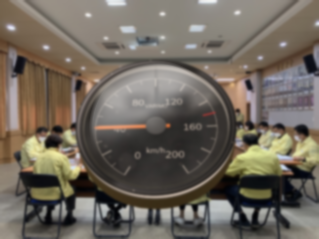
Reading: {"value": 40, "unit": "km/h"}
